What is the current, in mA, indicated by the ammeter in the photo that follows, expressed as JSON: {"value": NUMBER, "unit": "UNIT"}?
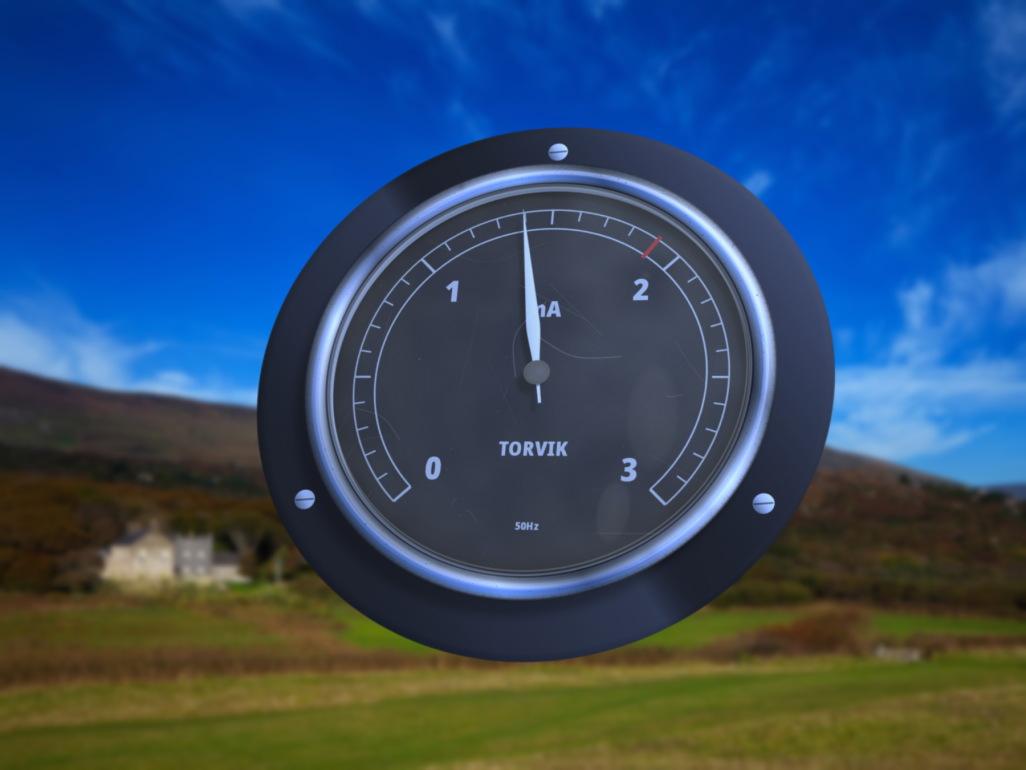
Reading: {"value": 1.4, "unit": "mA"}
